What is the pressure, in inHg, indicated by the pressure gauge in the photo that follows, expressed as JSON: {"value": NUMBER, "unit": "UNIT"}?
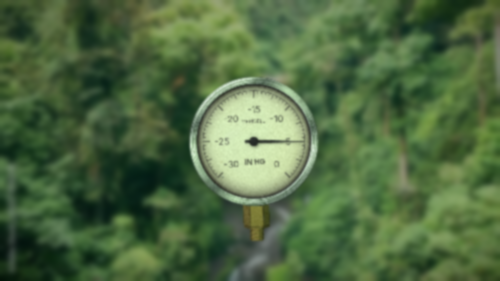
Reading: {"value": -5, "unit": "inHg"}
